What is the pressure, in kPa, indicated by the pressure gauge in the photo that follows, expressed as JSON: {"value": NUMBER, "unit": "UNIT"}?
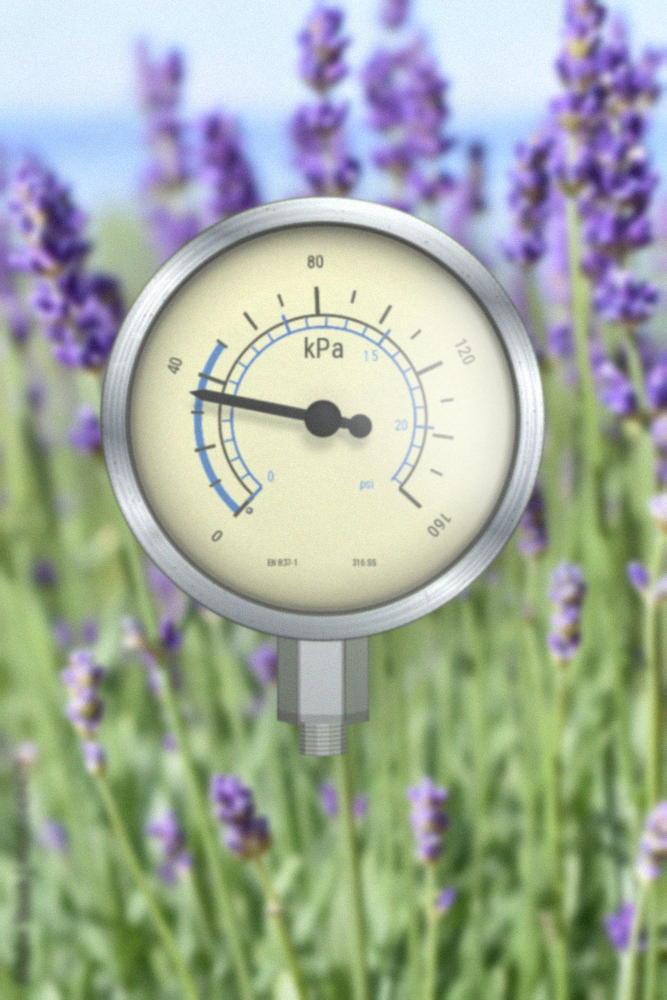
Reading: {"value": 35, "unit": "kPa"}
